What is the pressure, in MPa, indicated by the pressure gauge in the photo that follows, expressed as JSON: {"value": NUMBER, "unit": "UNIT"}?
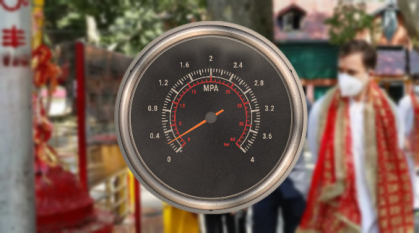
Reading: {"value": 0.2, "unit": "MPa"}
